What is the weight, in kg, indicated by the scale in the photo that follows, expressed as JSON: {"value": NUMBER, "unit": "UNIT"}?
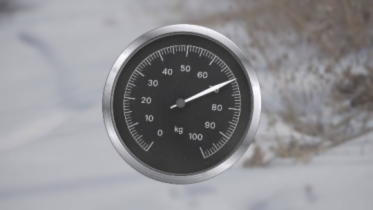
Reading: {"value": 70, "unit": "kg"}
